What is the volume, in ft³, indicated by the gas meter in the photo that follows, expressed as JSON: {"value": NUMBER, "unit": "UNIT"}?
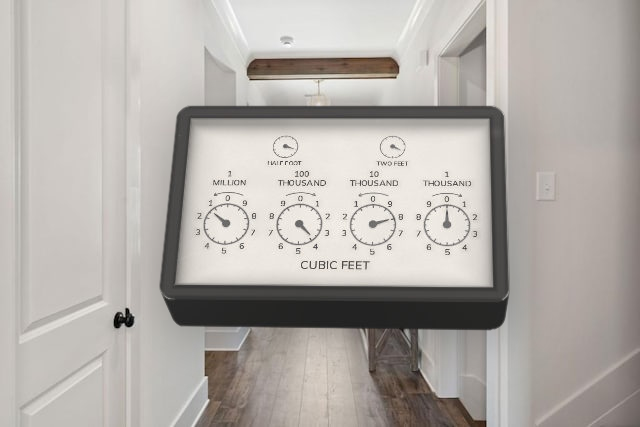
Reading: {"value": 138000, "unit": "ft³"}
